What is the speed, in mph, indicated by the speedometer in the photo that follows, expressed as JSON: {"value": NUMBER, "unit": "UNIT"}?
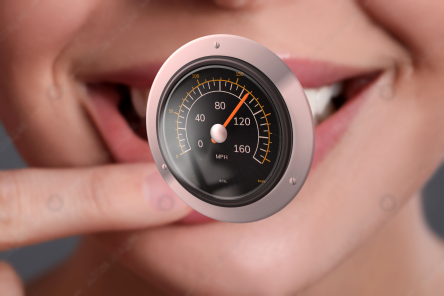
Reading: {"value": 105, "unit": "mph"}
